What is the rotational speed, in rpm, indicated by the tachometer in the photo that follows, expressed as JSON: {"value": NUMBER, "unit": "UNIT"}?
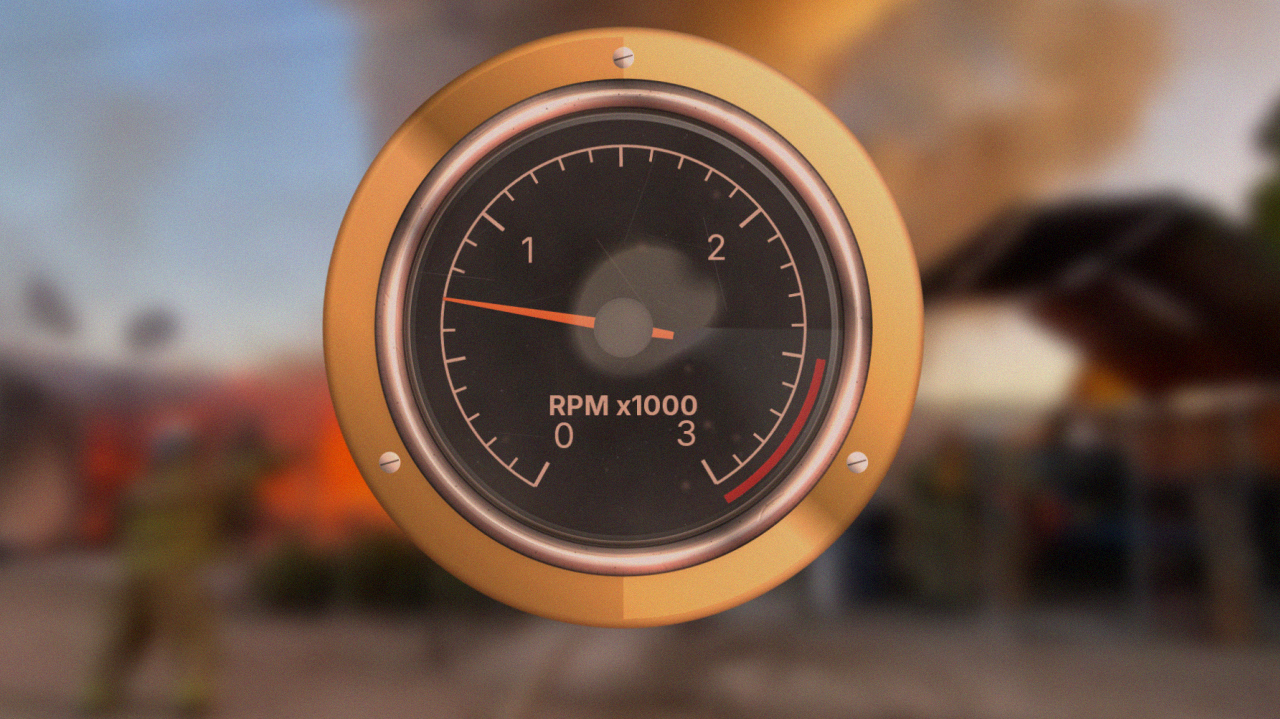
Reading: {"value": 700, "unit": "rpm"}
